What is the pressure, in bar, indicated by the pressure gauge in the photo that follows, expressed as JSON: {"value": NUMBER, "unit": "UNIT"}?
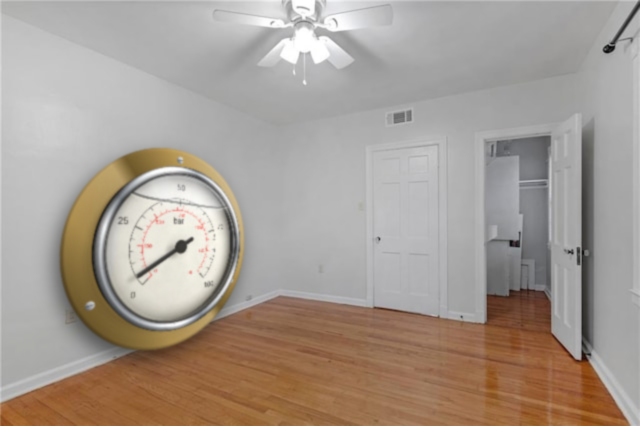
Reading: {"value": 5, "unit": "bar"}
